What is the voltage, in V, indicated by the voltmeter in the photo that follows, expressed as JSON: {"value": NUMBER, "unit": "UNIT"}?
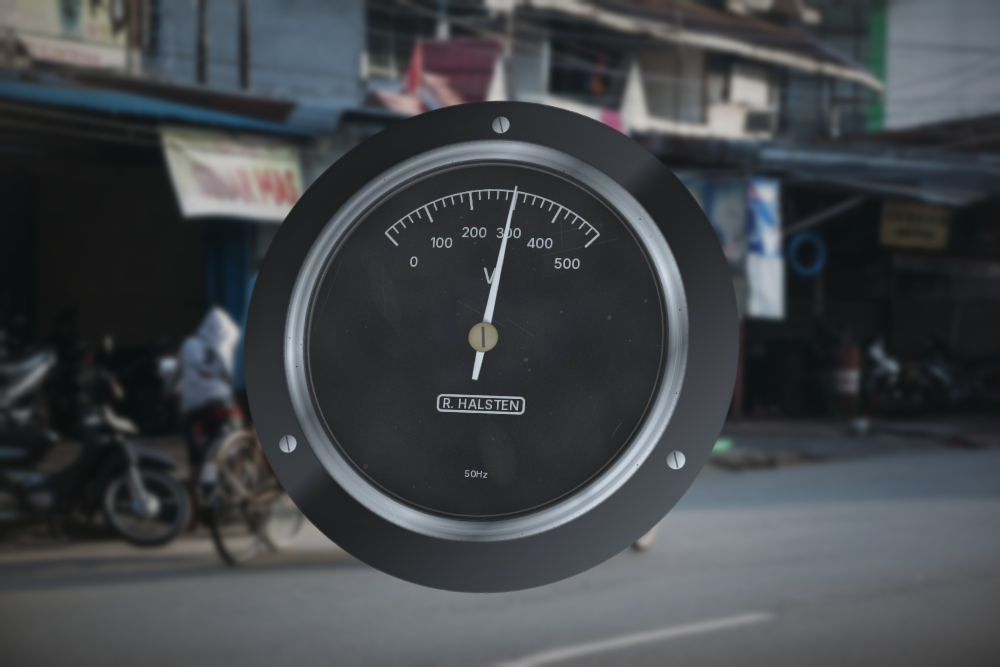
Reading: {"value": 300, "unit": "V"}
